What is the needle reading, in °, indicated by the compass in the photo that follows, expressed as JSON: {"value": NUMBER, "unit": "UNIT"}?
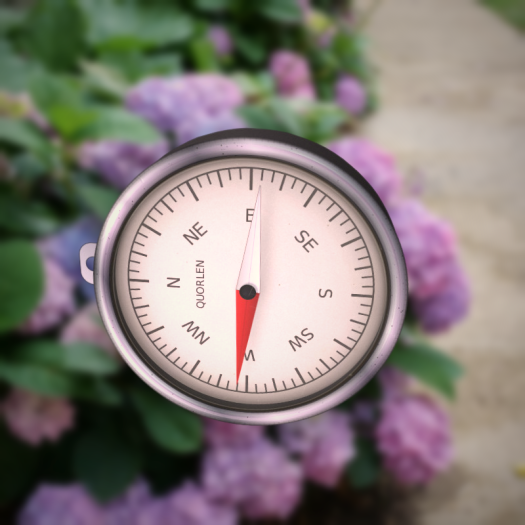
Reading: {"value": 275, "unit": "°"}
